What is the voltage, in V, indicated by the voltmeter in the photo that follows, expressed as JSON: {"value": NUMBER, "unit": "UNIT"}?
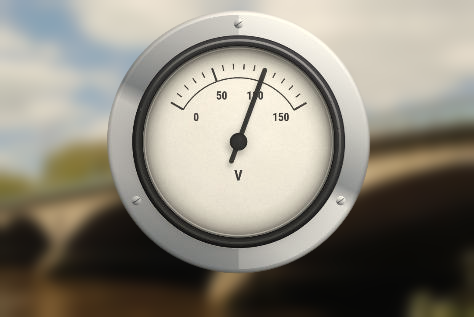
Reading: {"value": 100, "unit": "V"}
